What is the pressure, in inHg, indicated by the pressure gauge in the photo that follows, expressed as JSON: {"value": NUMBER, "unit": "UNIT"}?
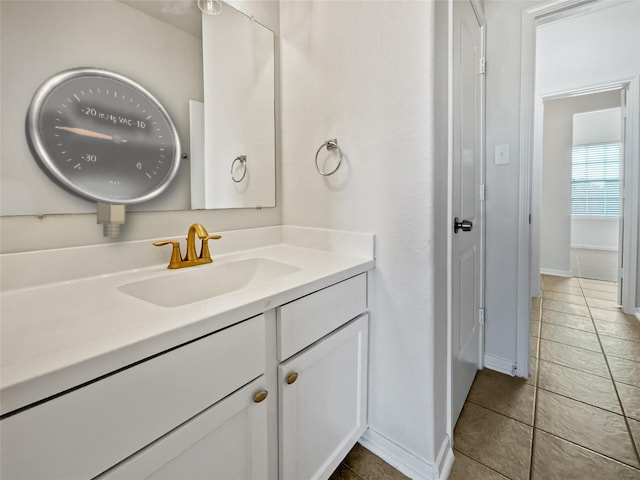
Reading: {"value": -25, "unit": "inHg"}
